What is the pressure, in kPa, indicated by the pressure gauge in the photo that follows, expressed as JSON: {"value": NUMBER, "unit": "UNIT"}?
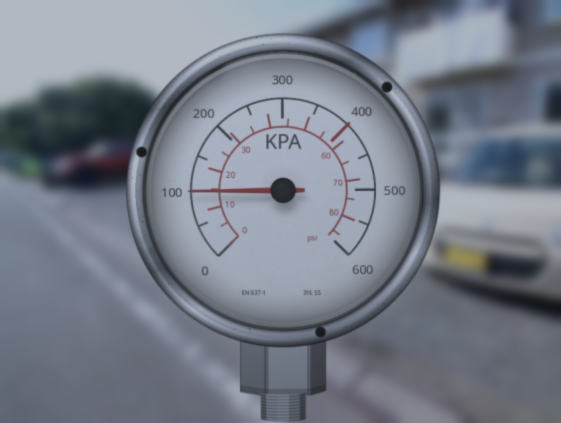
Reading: {"value": 100, "unit": "kPa"}
